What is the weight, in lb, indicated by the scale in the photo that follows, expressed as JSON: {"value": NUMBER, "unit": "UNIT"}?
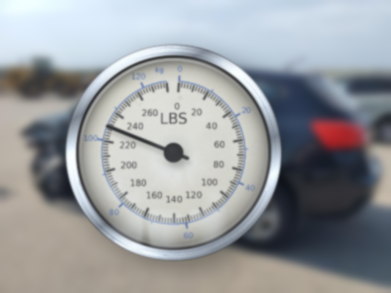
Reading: {"value": 230, "unit": "lb"}
